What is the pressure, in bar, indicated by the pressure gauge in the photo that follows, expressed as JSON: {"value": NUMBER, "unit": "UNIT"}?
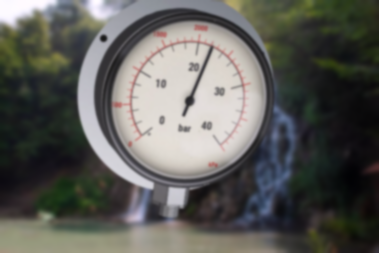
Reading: {"value": 22, "unit": "bar"}
